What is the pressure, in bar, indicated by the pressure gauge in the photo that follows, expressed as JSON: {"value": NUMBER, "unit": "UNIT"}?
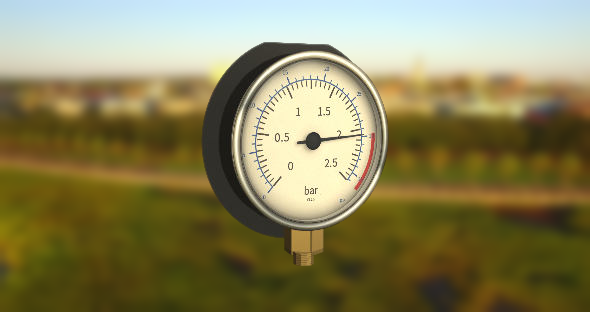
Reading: {"value": 2.05, "unit": "bar"}
